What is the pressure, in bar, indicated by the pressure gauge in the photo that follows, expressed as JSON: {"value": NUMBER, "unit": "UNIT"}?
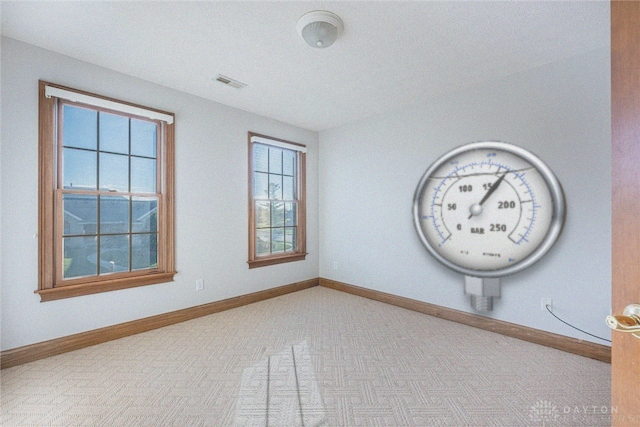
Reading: {"value": 160, "unit": "bar"}
